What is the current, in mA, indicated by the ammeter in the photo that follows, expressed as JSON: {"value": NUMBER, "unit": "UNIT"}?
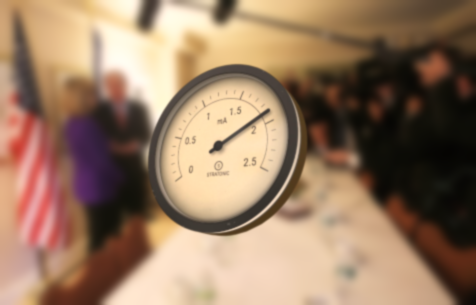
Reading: {"value": 1.9, "unit": "mA"}
